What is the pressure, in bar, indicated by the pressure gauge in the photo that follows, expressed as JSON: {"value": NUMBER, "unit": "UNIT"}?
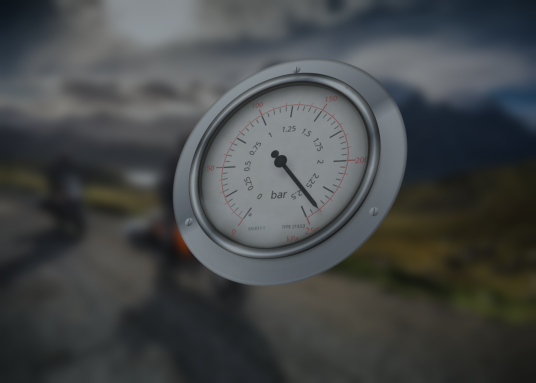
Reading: {"value": 2.4, "unit": "bar"}
